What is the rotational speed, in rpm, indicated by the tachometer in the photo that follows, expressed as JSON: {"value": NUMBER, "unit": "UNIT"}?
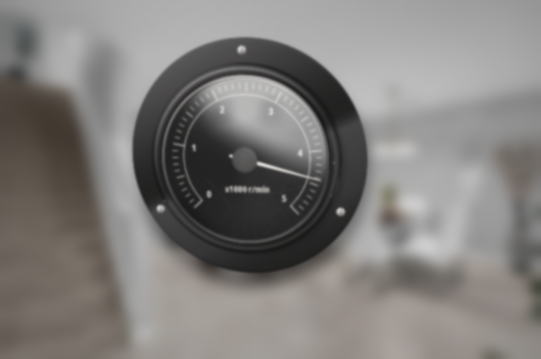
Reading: {"value": 4400, "unit": "rpm"}
